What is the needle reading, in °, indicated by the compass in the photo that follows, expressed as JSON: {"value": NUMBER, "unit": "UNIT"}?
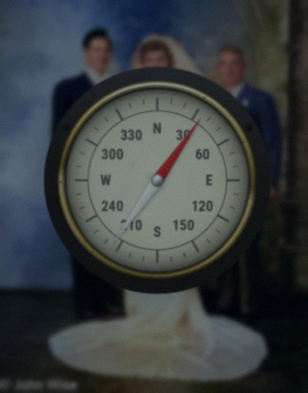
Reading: {"value": 35, "unit": "°"}
